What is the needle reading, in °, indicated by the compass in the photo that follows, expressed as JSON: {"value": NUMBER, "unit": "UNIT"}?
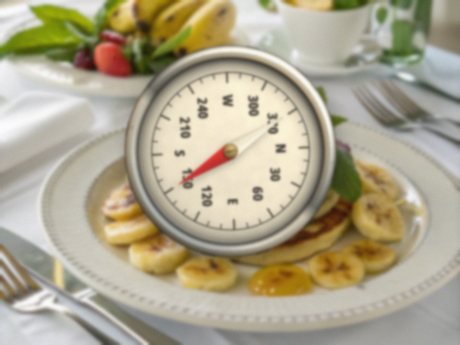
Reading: {"value": 150, "unit": "°"}
